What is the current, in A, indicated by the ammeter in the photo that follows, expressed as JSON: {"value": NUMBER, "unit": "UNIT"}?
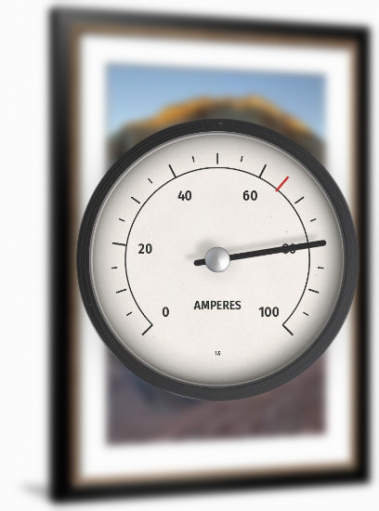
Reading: {"value": 80, "unit": "A"}
